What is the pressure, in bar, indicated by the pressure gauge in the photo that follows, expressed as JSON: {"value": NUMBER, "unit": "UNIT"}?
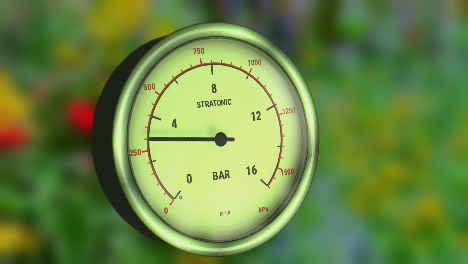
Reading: {"value": 3, "unit": "bar"}
